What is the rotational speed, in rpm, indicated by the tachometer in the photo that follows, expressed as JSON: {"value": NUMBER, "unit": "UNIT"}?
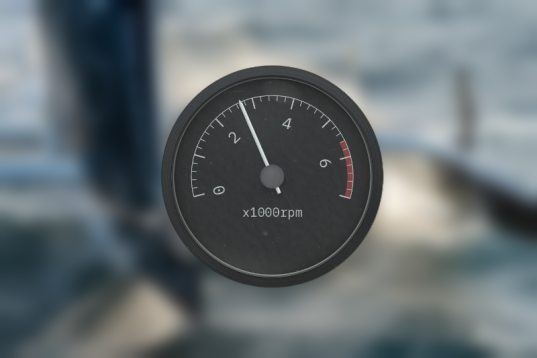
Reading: {"value": 2700, "unit": "rpm"}
